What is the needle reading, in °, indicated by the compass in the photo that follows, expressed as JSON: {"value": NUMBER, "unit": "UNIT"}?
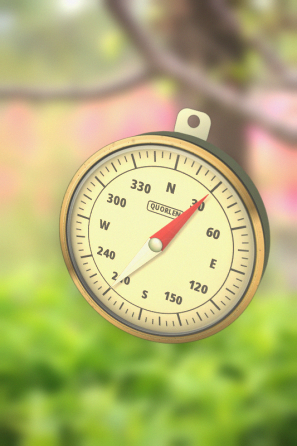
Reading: {"value": 30, "unit": "°"}
